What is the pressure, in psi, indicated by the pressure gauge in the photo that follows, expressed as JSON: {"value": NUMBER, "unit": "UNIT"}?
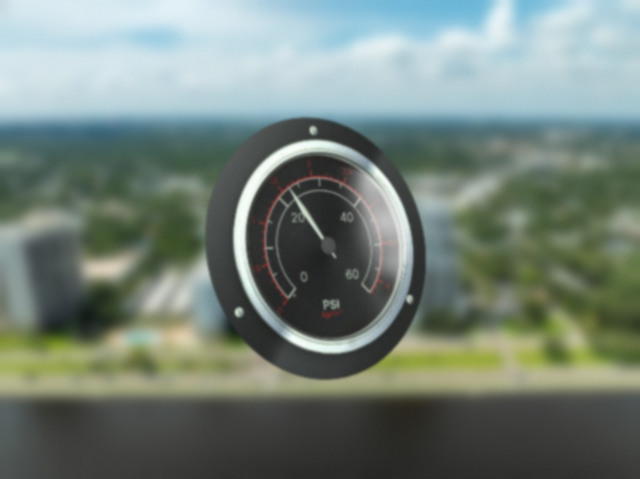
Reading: {"value": 22.5, "unit": "psi"}
